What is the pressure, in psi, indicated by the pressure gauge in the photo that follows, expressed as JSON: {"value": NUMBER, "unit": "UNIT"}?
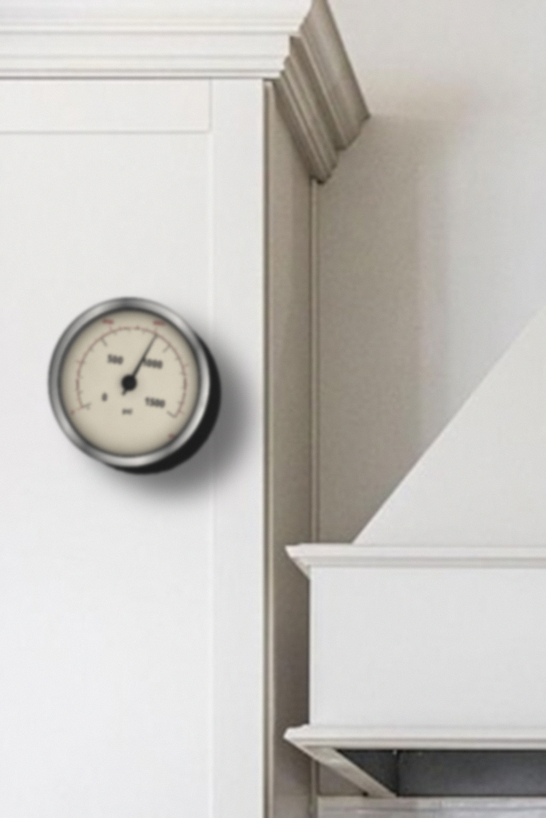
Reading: {"value": 900, "unit": "psi"}
